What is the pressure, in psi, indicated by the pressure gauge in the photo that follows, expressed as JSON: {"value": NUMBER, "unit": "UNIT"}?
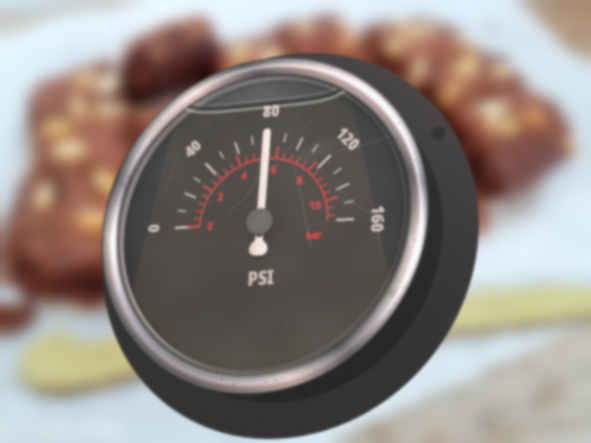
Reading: {"value": 80, "unit": "psi"}
